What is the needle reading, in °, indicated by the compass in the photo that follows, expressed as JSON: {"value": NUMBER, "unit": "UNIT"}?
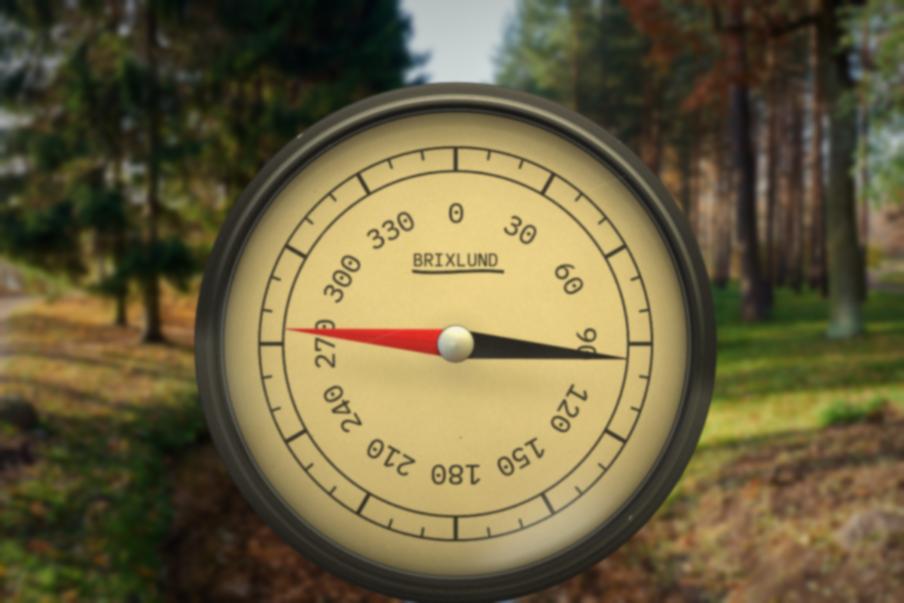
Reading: {"value": 275, "unit": "°"}
